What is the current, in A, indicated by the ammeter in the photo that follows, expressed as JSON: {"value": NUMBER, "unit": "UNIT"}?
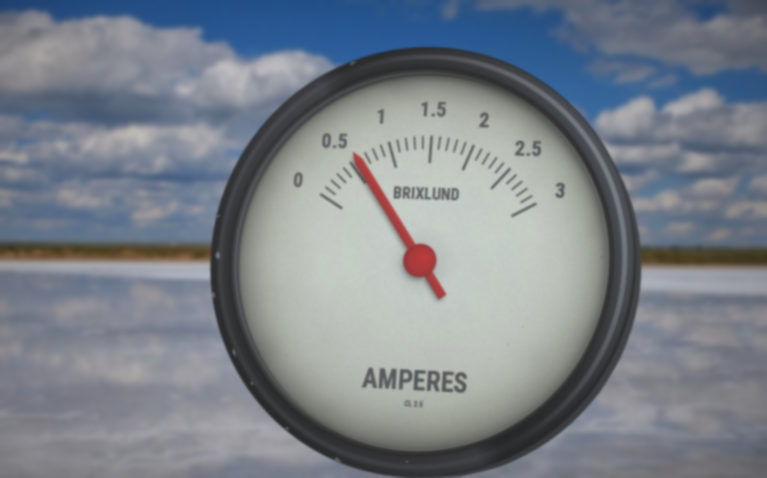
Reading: {"value": 0.6, "unit": "A"}
